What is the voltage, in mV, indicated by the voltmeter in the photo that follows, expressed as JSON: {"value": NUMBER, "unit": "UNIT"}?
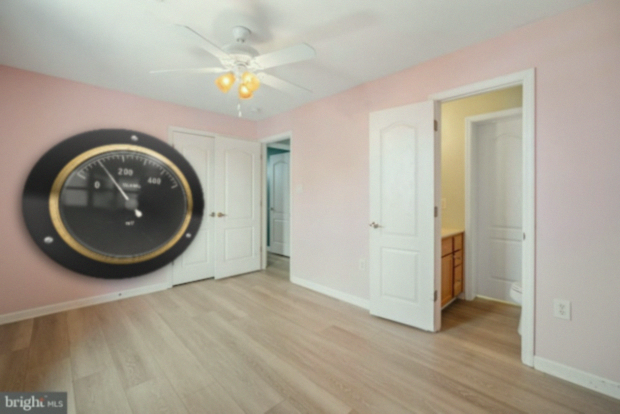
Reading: {"value": 100, "unit": "mV"}
